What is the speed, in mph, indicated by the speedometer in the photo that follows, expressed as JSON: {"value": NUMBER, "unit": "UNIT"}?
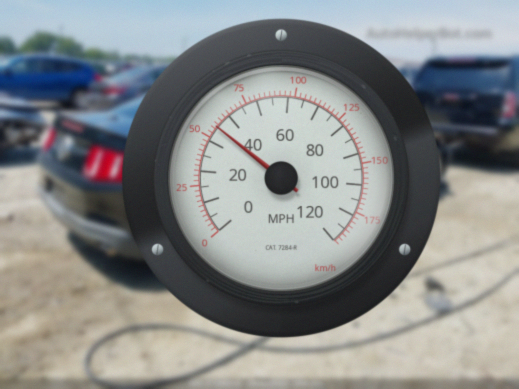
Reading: {"value": 35, "unit": "mph"}
